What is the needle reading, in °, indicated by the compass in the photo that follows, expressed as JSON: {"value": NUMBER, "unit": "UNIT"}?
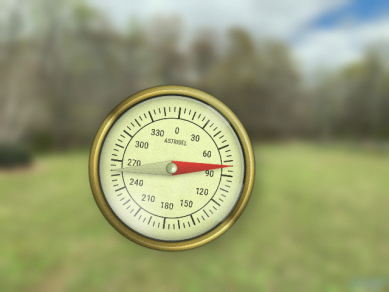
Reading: {"value": 80, "unit": "°"}
